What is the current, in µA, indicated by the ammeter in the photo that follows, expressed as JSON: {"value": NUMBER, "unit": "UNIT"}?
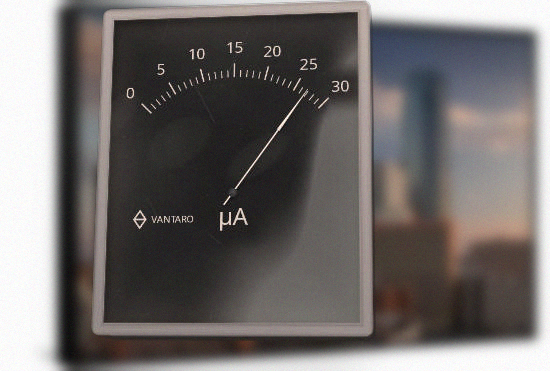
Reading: {"value": 27, "unit": "µA"}
